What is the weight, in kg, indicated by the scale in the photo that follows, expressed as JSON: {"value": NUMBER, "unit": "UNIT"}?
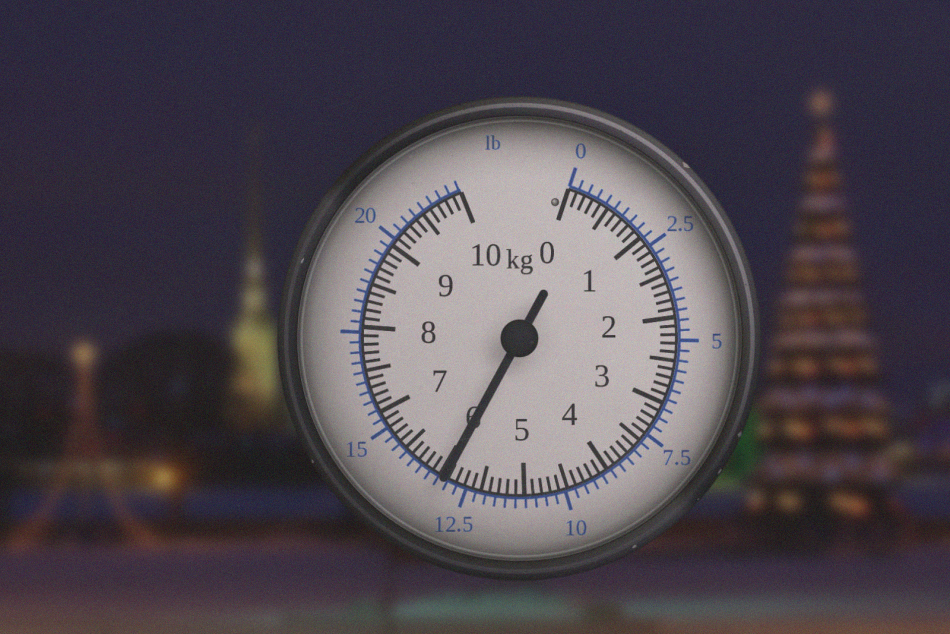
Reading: {"value": 5.95, "unit": "kg"}
